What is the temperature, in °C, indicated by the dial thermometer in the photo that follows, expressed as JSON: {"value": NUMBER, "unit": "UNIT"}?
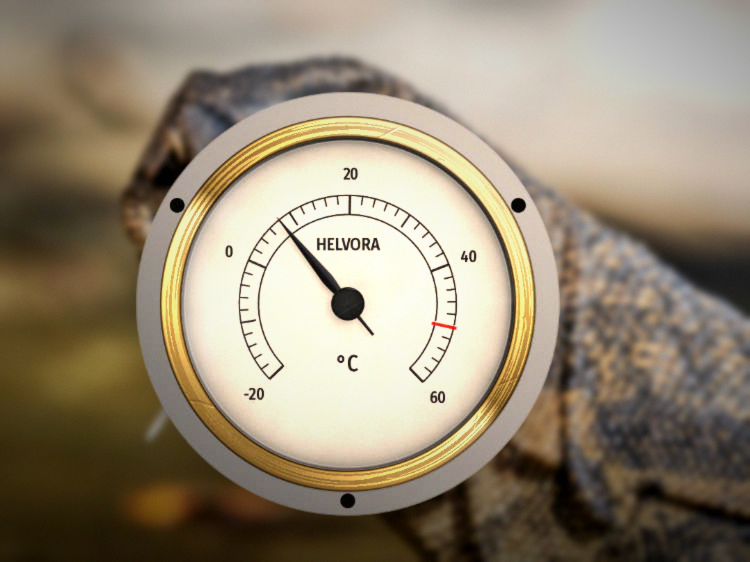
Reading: {"value": 8, "unit": "°C"}
